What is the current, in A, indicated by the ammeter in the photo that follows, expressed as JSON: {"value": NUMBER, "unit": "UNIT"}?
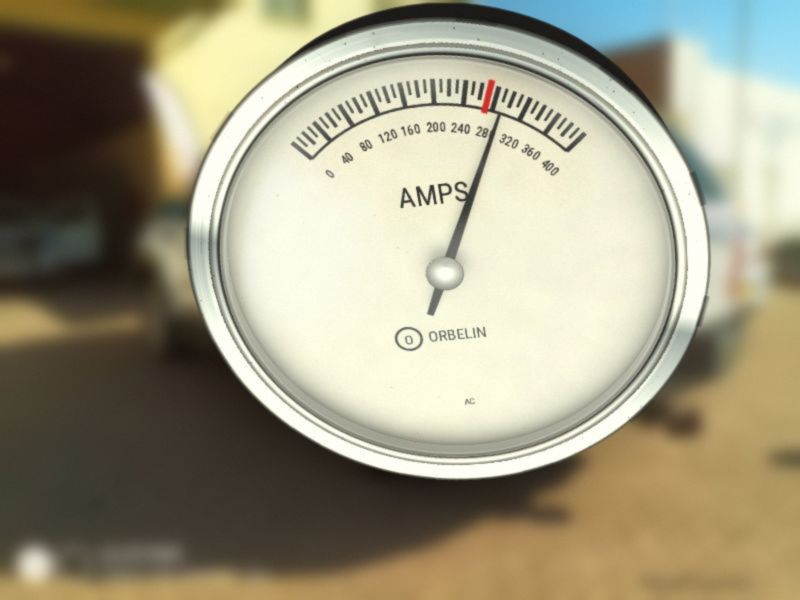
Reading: {"value": 290, "unit": "A"}
